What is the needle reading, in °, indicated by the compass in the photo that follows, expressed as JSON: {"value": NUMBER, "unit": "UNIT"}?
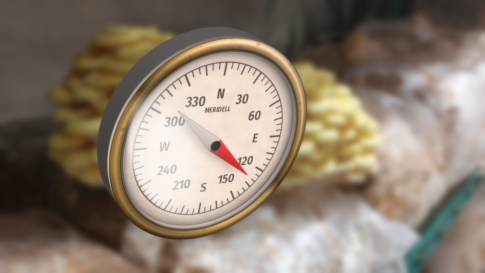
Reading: {"value": 130, "unit": "°"}
